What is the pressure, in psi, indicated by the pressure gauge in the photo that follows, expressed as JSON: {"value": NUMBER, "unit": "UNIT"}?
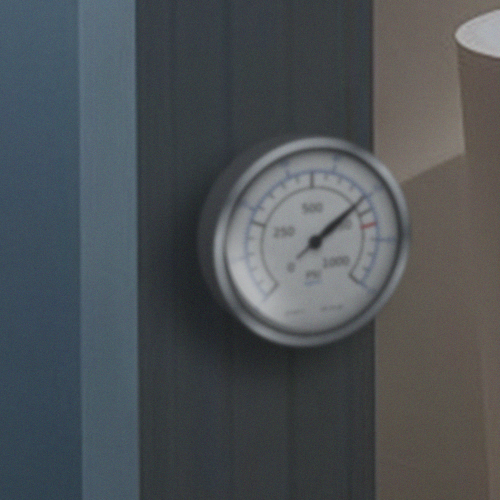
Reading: {"value": 700, "unit": "psi"}
